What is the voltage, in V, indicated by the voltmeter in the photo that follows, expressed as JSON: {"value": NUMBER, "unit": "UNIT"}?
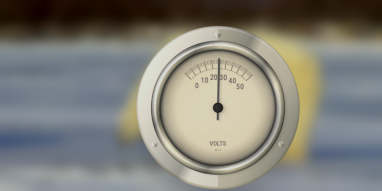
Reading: {"value": 25, "unit": "V"}
